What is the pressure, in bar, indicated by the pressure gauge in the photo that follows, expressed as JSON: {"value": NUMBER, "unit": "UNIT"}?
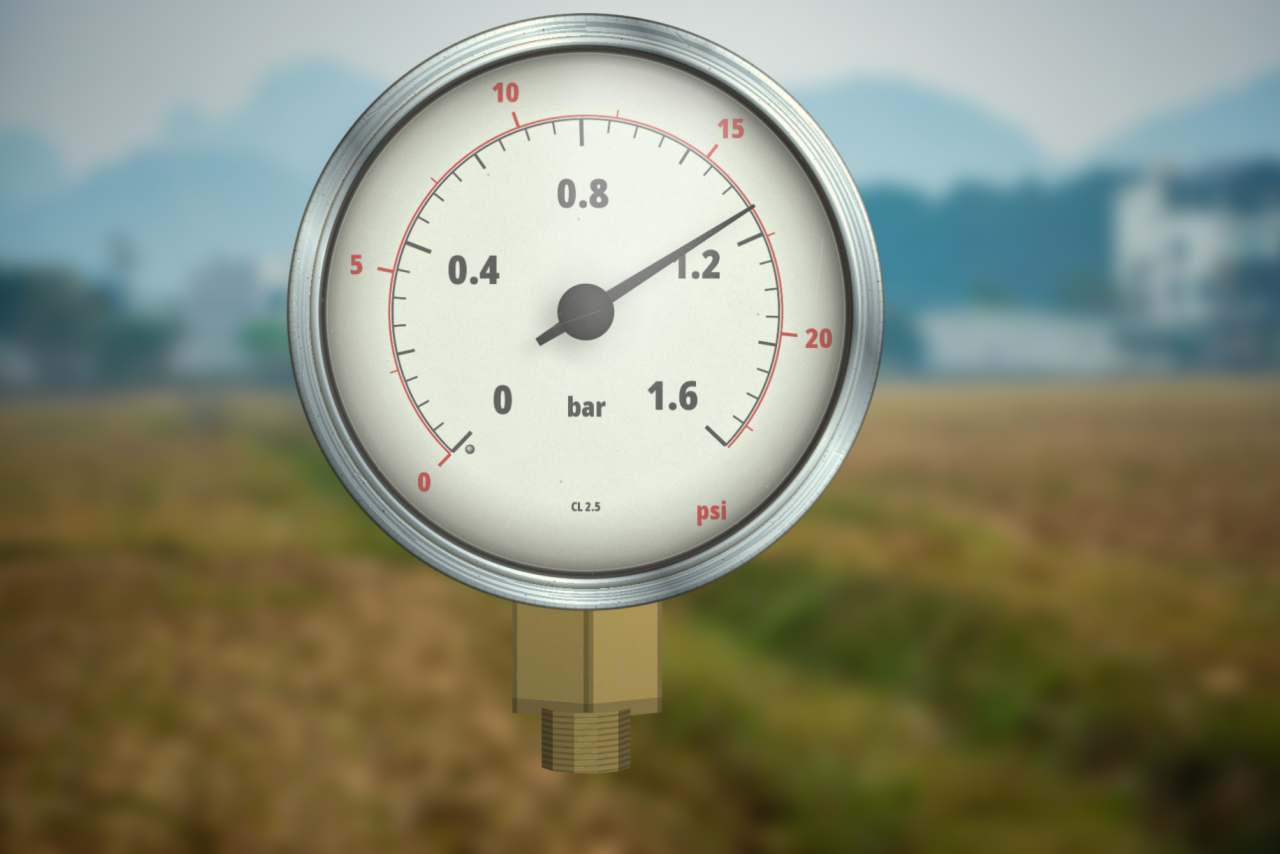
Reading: {"value": 1.15, "unit": "bar"}
